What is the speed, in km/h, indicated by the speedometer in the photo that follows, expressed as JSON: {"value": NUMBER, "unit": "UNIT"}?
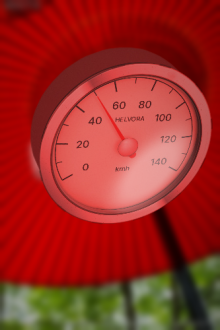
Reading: {"value": 50, "unit": "km/h"}
